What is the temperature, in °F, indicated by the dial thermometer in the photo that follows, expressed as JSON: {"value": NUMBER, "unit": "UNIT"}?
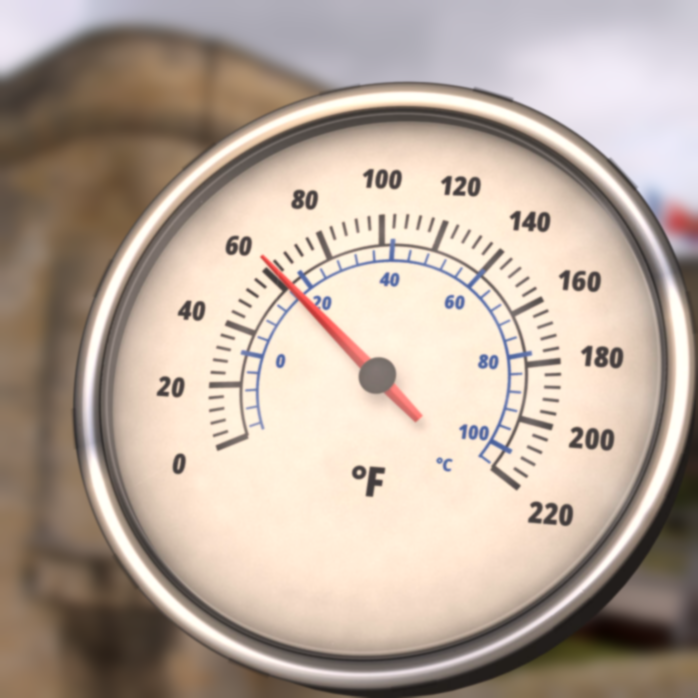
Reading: {"value": 62, "unit": "°F"}
